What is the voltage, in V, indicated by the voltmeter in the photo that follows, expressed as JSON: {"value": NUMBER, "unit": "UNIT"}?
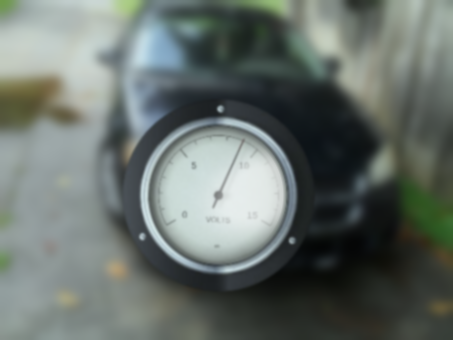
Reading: {"value": 9, "unit": "V"}
